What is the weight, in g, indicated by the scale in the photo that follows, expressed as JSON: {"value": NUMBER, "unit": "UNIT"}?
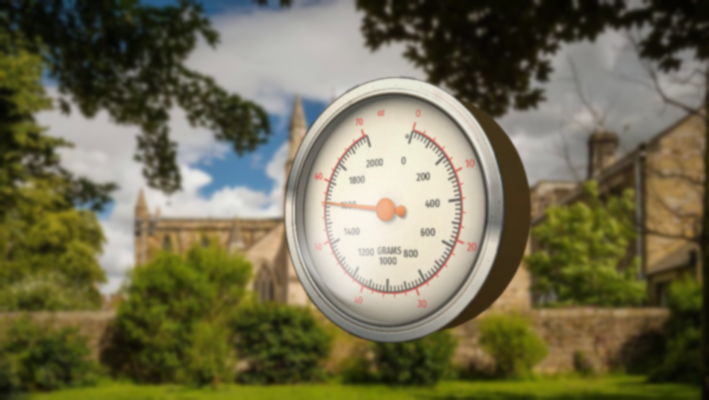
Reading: {"value": 1600, "unit": "g"}
